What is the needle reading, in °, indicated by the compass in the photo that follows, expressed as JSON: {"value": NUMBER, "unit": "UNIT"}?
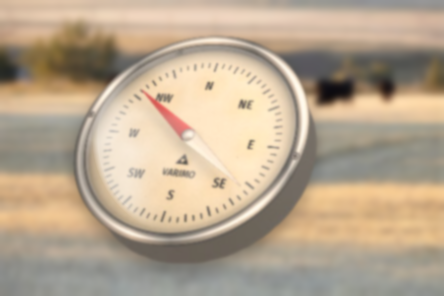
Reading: {"value": 305, "unit": "°"}
